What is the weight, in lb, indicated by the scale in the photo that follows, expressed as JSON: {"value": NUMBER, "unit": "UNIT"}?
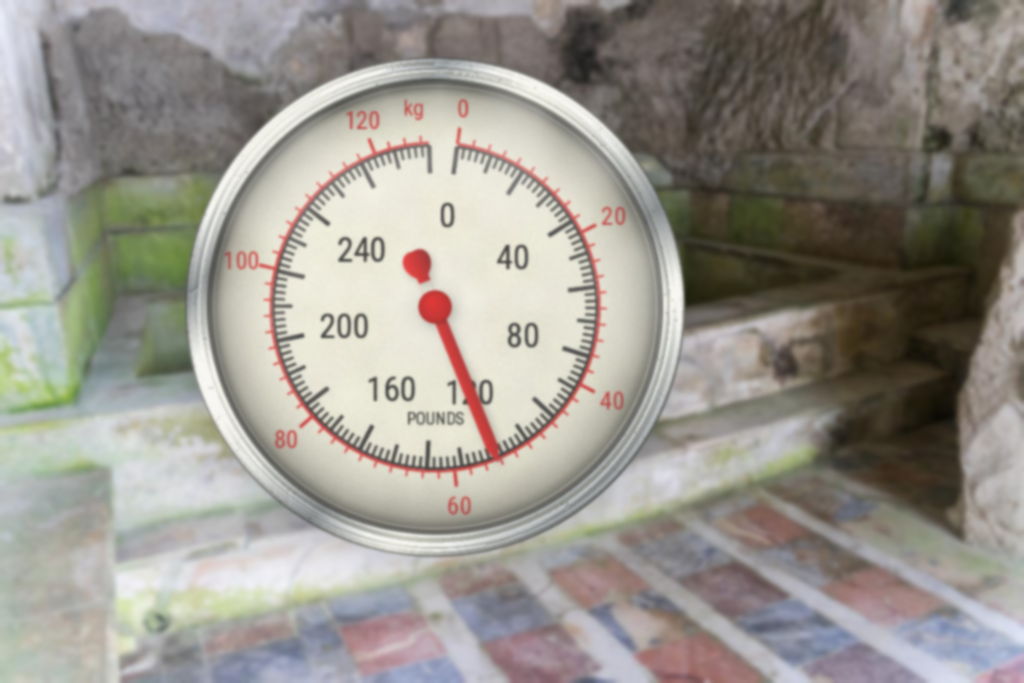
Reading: {"value": 120, "unit": "lb"}
